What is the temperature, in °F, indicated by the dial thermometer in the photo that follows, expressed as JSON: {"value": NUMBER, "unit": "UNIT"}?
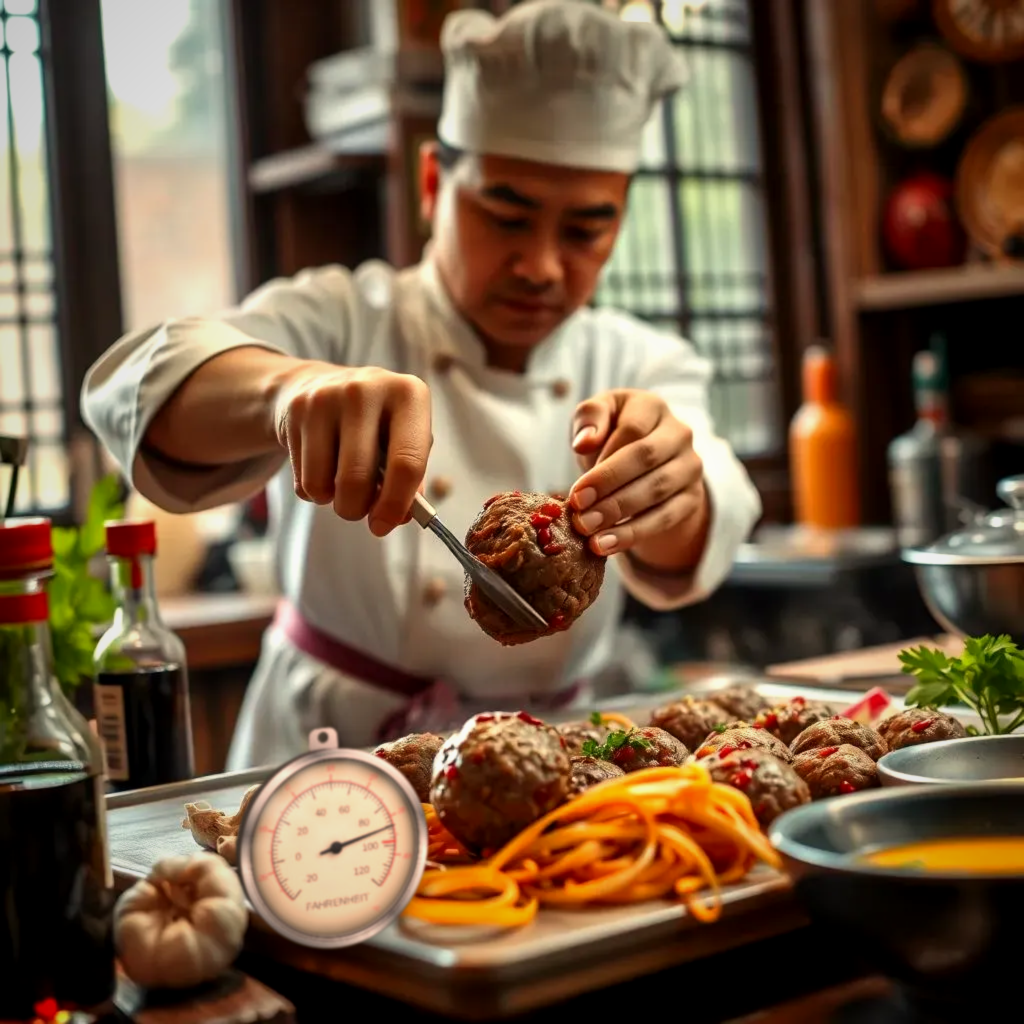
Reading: {"value": 90, "unit": "°F"}
